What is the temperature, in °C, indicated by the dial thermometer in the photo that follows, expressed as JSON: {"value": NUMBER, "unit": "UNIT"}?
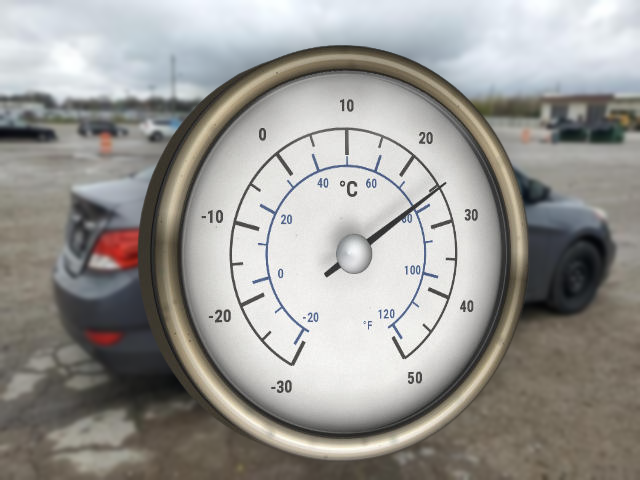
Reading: {"value": 25, "unit": "°C"}
